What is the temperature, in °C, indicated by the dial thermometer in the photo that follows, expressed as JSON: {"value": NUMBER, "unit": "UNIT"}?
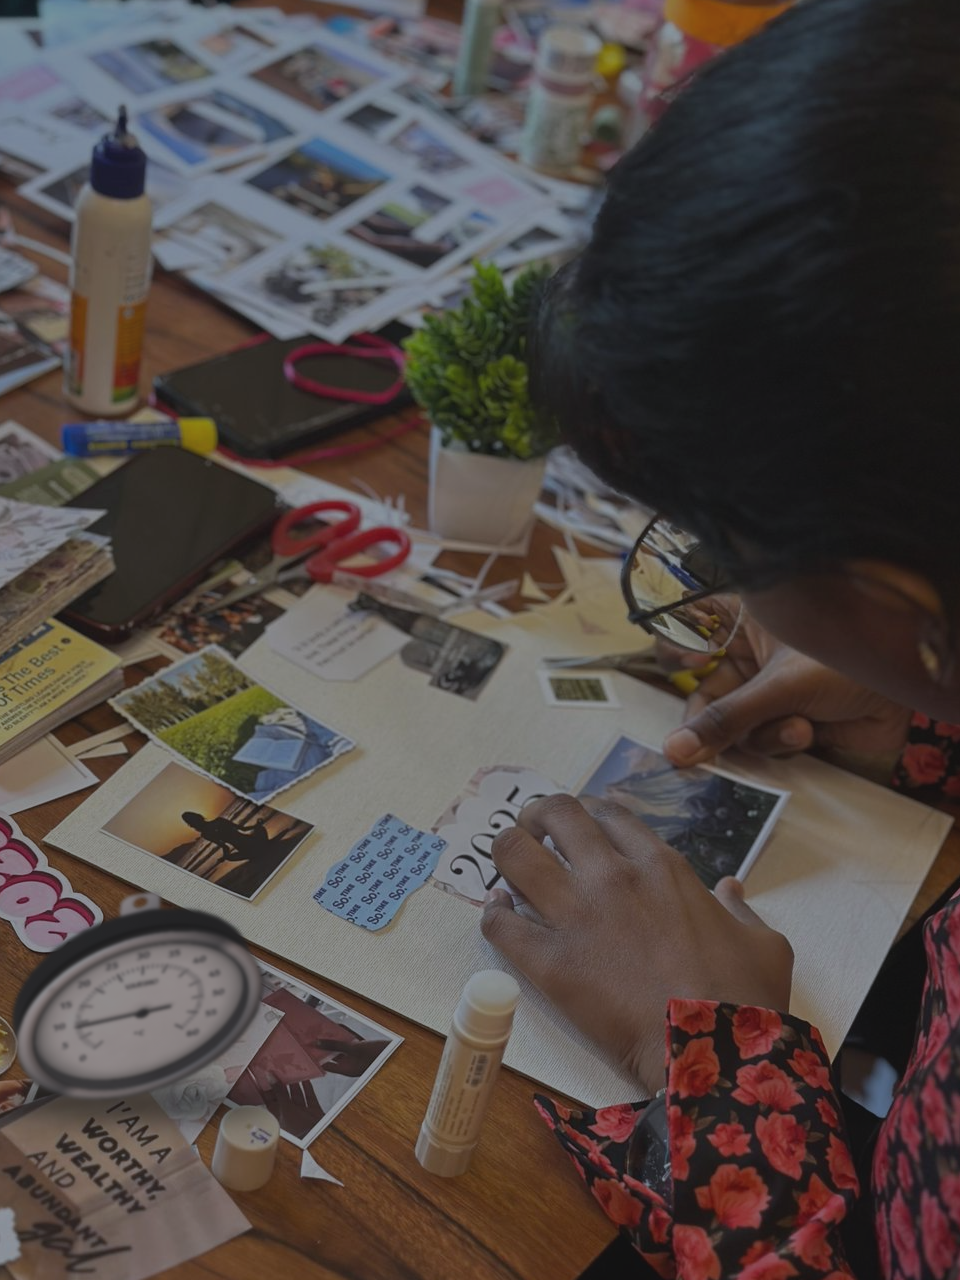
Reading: {"value": 10, "unit": "°C"}
